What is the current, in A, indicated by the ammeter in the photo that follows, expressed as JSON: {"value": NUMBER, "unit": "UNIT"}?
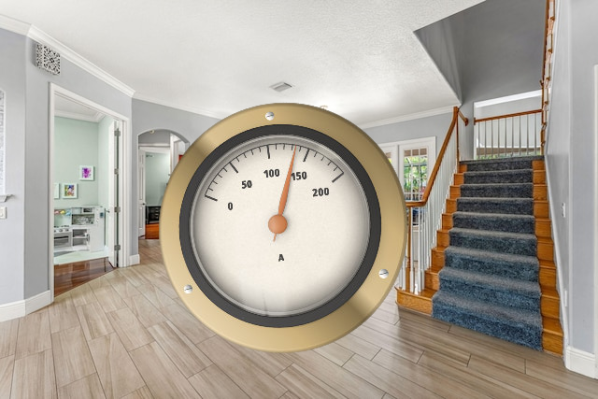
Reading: {"value": 135, "unit": "A"}
